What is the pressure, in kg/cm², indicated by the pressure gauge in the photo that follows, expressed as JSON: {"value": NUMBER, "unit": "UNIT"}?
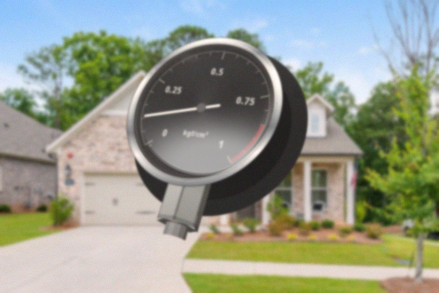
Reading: {"value": 0.1, "unit": "kg/cm²"}
